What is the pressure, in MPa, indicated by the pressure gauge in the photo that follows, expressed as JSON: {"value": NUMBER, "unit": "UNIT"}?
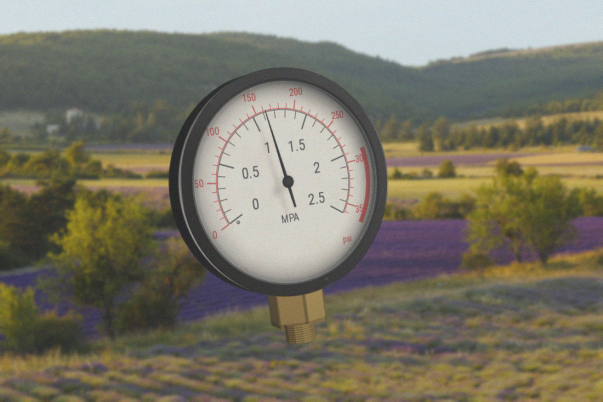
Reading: {"value": 1.1, "unit": "MPa"}
